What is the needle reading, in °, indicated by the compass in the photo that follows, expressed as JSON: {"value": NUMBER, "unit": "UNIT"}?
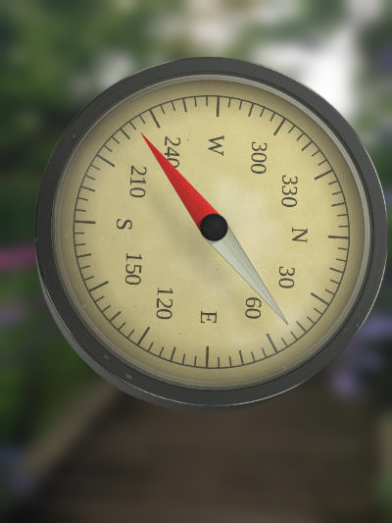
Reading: {"value": 230, "unit": "°"}
